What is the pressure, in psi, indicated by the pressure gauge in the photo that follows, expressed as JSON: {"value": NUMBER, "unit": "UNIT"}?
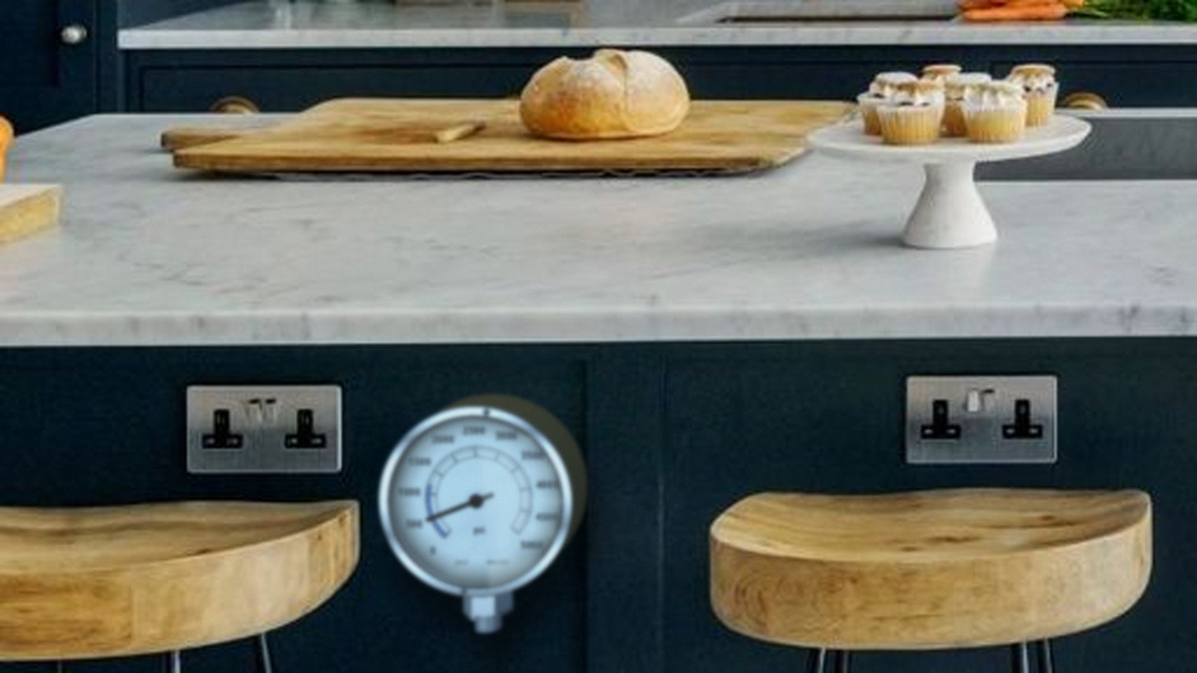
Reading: {"value": 500, "unit": "psi"}
